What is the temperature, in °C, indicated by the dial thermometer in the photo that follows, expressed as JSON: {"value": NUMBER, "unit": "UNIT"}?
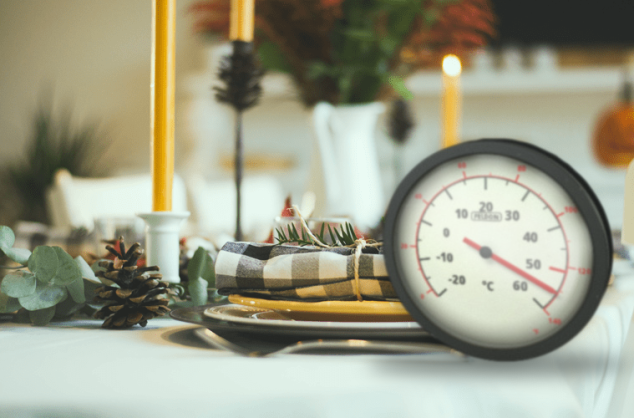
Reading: {"value": 55, "unit": "°C"}
